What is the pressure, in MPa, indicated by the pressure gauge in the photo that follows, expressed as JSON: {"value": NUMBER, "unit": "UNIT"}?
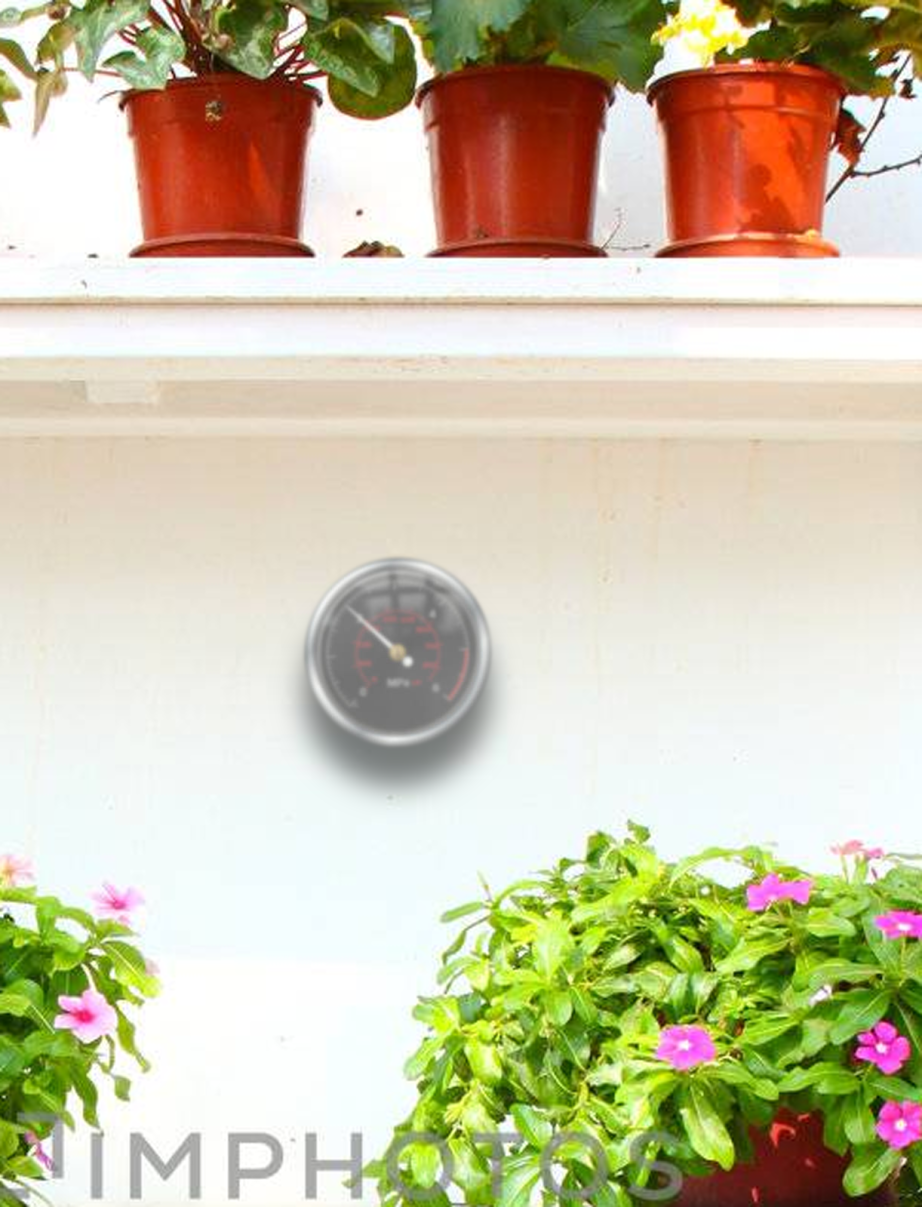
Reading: {"value": 2, "unit": "MPa"}
